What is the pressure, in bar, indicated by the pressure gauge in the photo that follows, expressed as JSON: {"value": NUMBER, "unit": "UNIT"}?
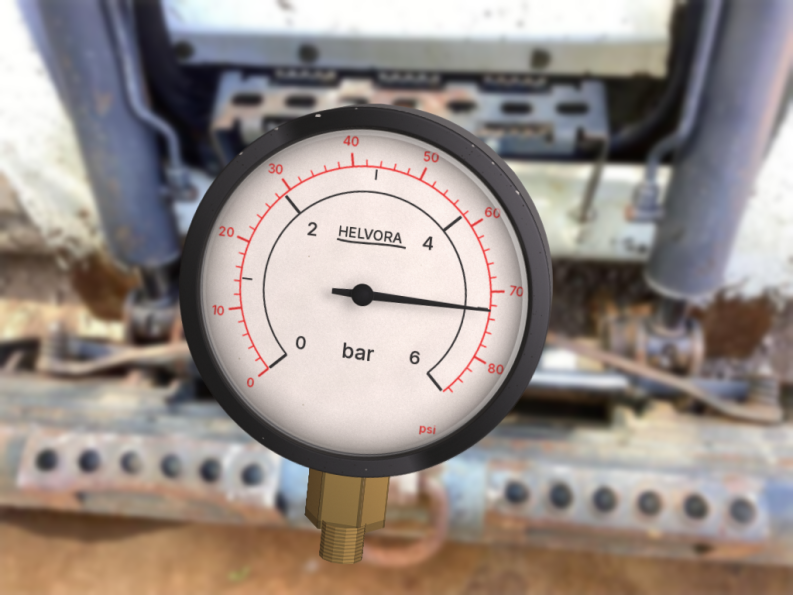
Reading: {"value": 5, "unit": "bar"}
